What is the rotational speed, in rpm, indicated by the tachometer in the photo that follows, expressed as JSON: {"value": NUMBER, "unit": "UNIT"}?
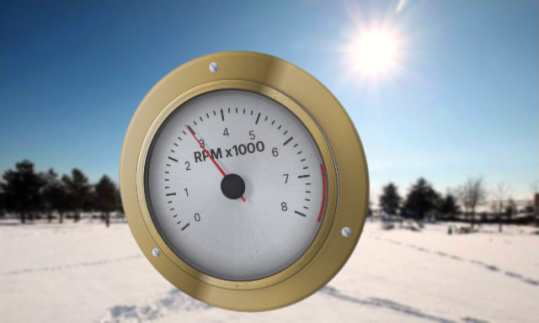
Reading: {"value": 3000, "unit": "rpm"}
